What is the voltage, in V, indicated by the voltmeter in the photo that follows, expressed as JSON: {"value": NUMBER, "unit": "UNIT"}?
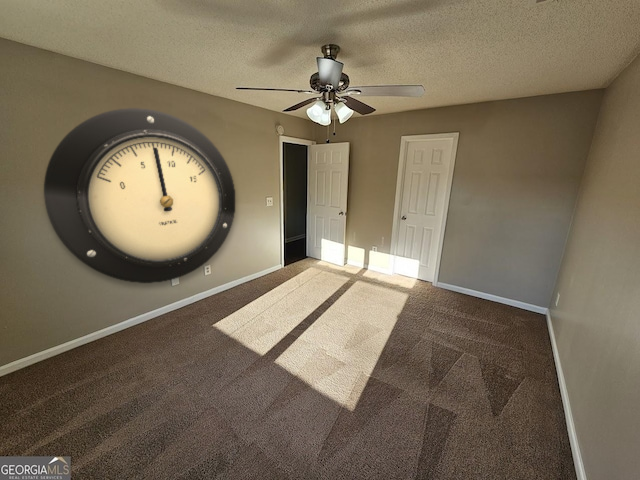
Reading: {"value": 7.5, "unit": "V"}
